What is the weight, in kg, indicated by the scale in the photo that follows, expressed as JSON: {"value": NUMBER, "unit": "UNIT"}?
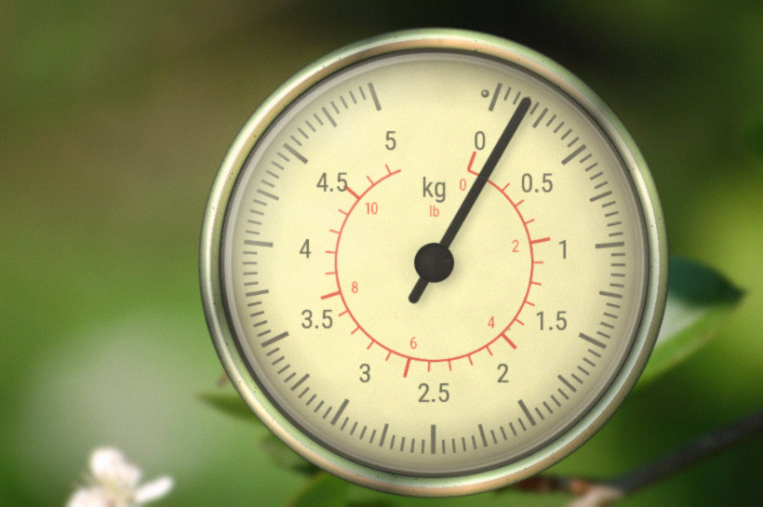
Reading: {"value": 0.15, "unit": "kg"}
